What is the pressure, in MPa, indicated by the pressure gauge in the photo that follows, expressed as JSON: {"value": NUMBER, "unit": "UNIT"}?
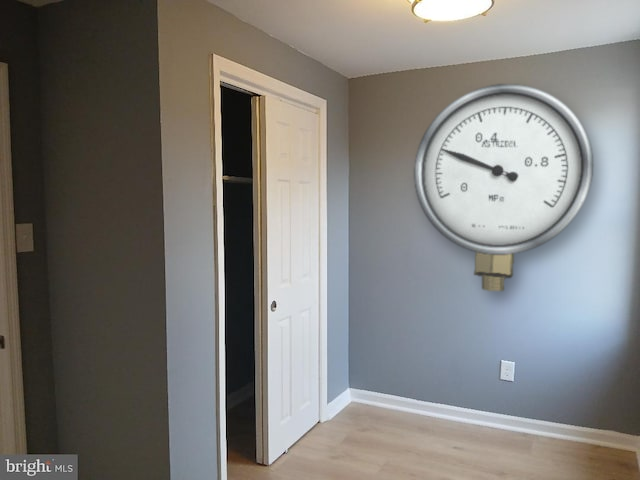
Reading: {"value": 0.2, "unit": "MPa"}
